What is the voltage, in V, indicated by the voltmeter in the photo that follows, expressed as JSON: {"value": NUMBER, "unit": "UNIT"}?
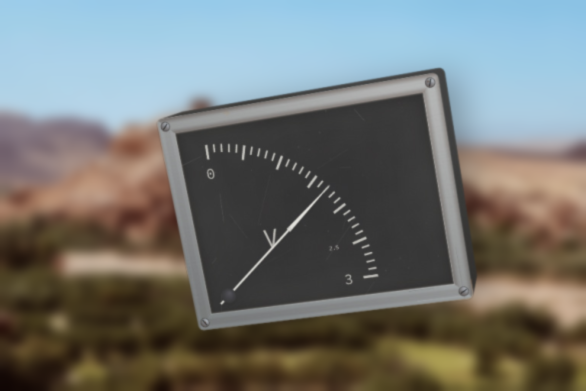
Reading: {"value": 1.7, "unit": "V"}
